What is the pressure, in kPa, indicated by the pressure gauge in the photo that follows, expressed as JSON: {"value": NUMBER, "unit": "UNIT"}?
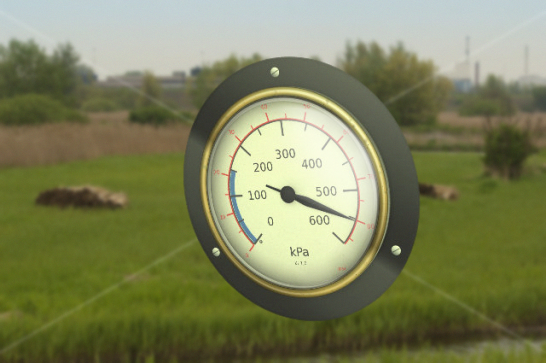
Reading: {"value": 550, "unit": "kPa"}
